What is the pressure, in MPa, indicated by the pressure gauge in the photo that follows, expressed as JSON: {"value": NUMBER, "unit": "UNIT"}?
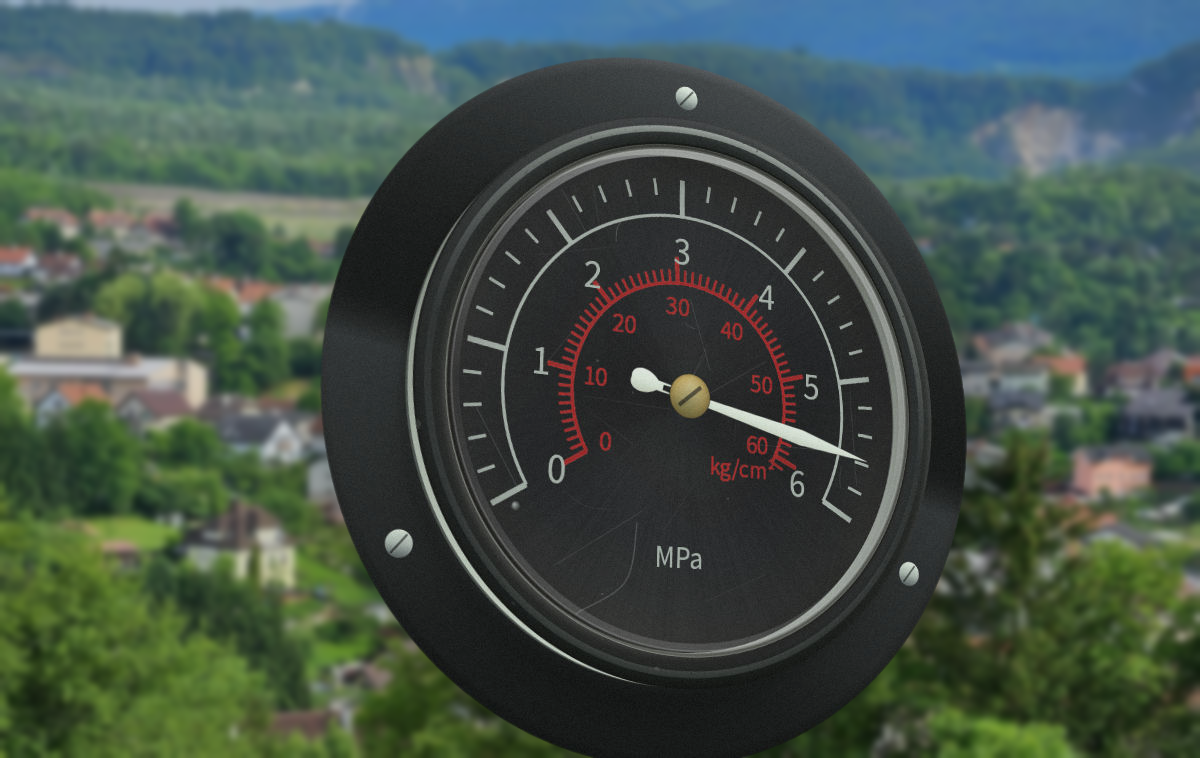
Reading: {"value": 5.6, "unit": "MPa"}
